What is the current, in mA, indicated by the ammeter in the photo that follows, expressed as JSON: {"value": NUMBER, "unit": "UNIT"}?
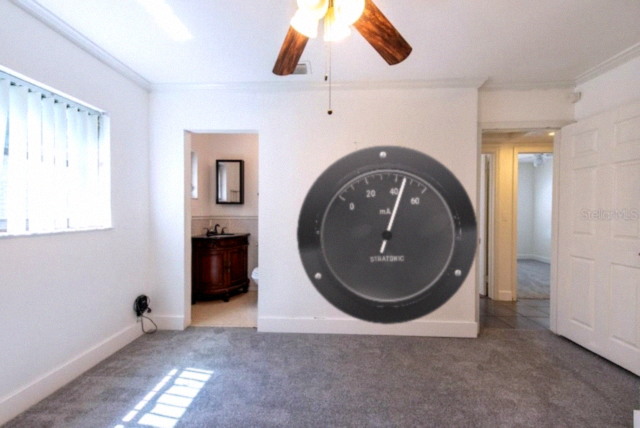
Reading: {"value": 45, "unit": "mA"}
